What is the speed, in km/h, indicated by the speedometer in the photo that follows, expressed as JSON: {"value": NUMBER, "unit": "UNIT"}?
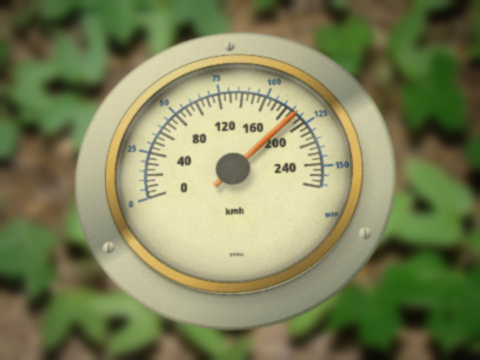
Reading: {"value": 190, "unit": "km/h"}
